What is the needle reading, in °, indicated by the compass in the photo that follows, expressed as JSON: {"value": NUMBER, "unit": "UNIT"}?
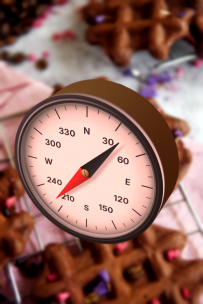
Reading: {"value": 220, "unit": "°"}
